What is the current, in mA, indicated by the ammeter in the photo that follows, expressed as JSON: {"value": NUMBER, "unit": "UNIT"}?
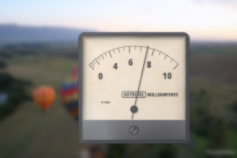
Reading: {"value": 7.5, "unit": "mA"}
